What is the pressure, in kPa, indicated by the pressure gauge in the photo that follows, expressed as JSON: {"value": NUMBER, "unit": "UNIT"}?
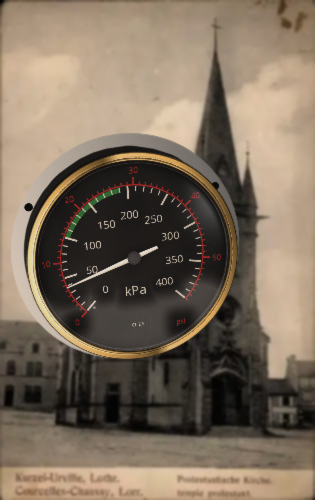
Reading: {"value": 40, "unit": "kPa"}
